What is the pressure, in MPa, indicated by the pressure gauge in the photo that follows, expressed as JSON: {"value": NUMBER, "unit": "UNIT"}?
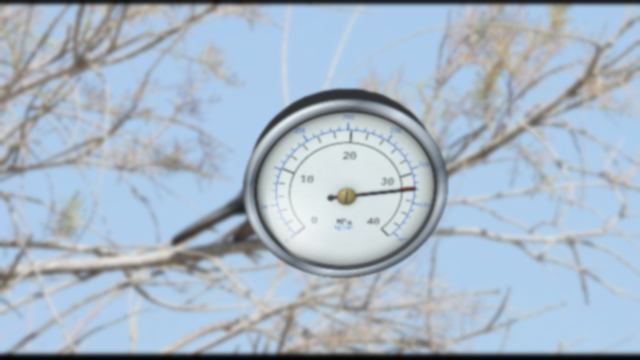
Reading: {"value": 32, "unit": "MPa"}
